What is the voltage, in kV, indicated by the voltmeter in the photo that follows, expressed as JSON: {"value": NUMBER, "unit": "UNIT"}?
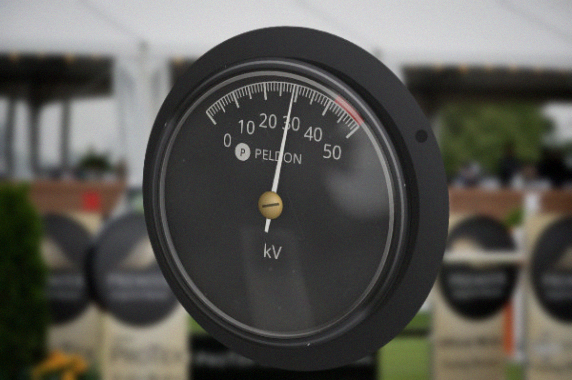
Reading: {"value": 30, "unit": "kV"}
